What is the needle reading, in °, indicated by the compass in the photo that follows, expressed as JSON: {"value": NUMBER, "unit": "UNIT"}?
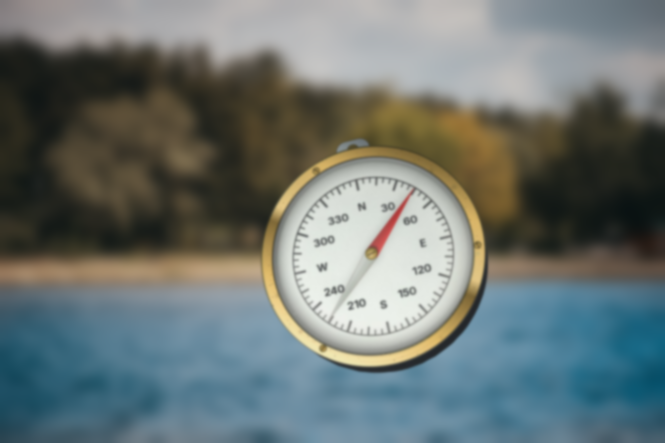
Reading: {"value": 45, "unit": "°"}
